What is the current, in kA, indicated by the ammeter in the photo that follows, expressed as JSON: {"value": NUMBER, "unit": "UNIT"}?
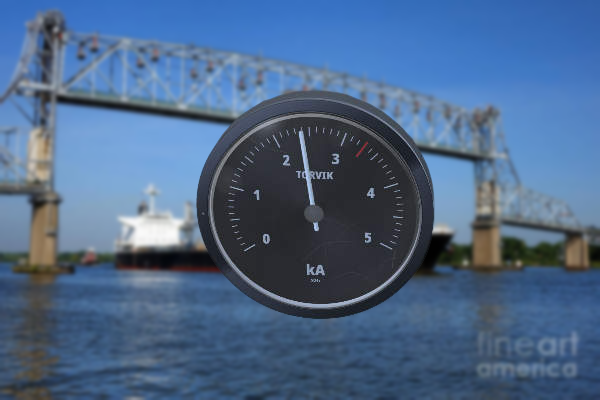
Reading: {"value": 2.4, "unit": "kA"}
